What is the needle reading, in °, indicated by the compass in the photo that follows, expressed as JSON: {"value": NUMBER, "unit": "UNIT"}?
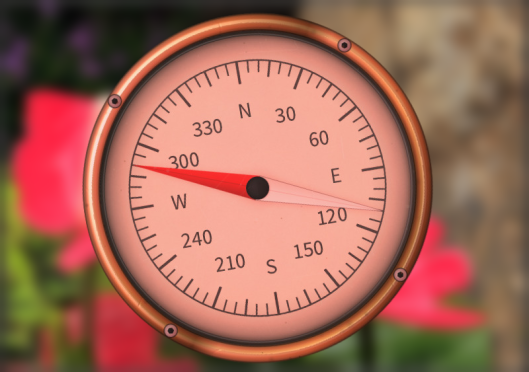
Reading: {"value": 290, "unit": "°"}
